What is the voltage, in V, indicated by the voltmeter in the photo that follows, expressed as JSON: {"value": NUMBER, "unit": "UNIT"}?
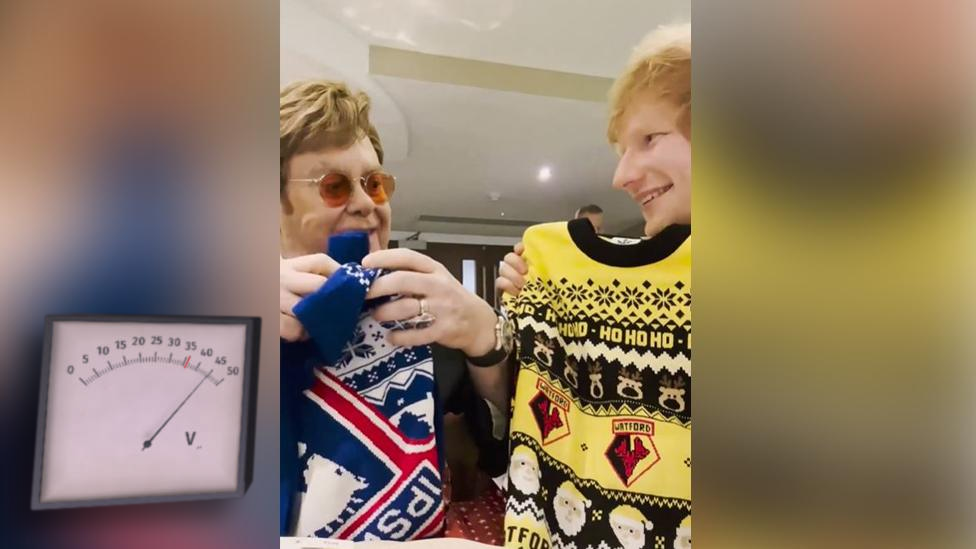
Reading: {"value": 45, "unit": "V"}
